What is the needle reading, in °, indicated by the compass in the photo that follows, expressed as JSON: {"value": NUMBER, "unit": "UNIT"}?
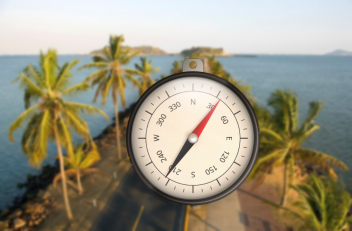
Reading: {"value": 35, "unit": "°"}
